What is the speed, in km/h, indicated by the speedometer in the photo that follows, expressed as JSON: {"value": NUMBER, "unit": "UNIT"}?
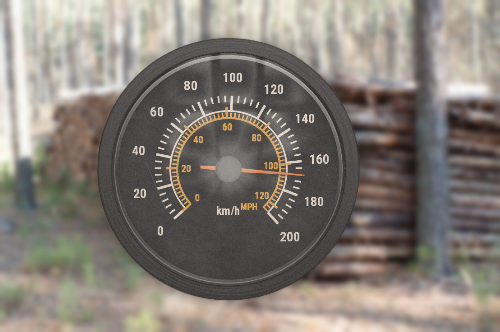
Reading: {"value": 168, "unit": "km/h"}
